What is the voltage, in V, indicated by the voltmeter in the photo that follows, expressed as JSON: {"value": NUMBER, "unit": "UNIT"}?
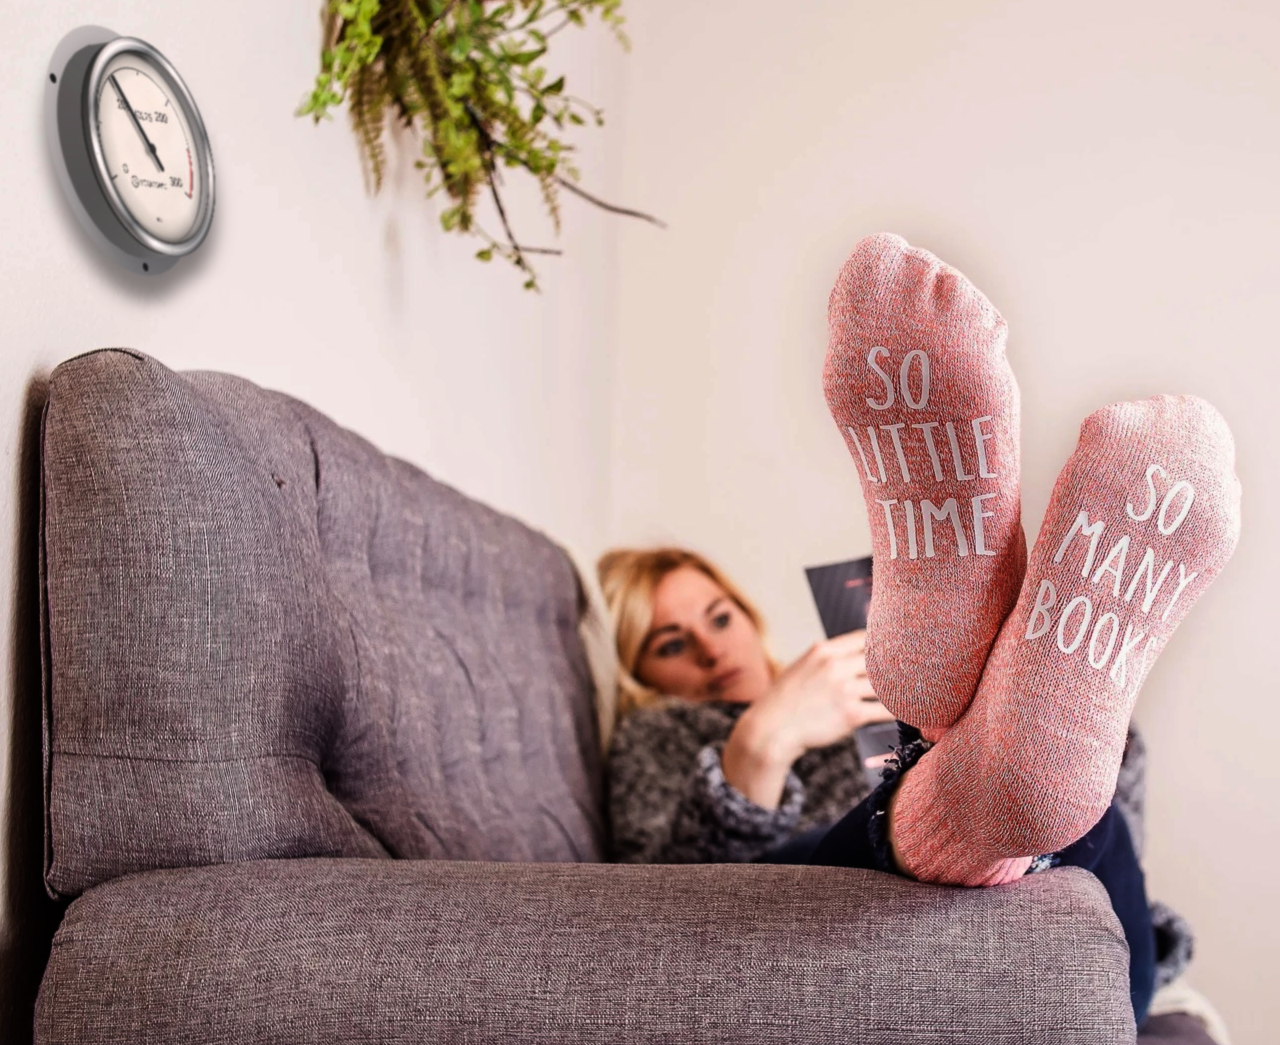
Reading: {"value": 100, "unit": "V"}
